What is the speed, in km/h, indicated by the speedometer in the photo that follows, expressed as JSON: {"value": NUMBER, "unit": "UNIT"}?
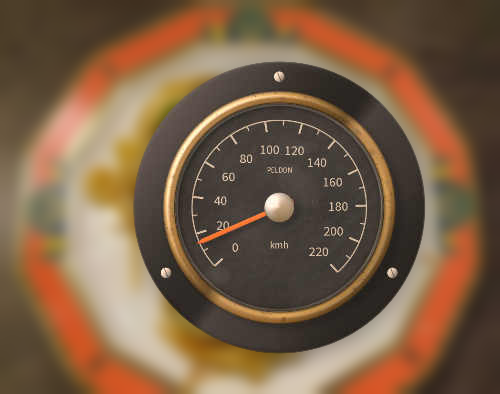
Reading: {"value": 15, "unit": "km/h"}
